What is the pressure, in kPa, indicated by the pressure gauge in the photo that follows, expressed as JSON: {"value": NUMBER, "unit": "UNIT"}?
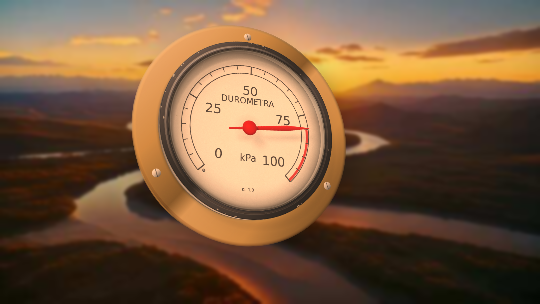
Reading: {"value": 80, "unit": "kPa"}
